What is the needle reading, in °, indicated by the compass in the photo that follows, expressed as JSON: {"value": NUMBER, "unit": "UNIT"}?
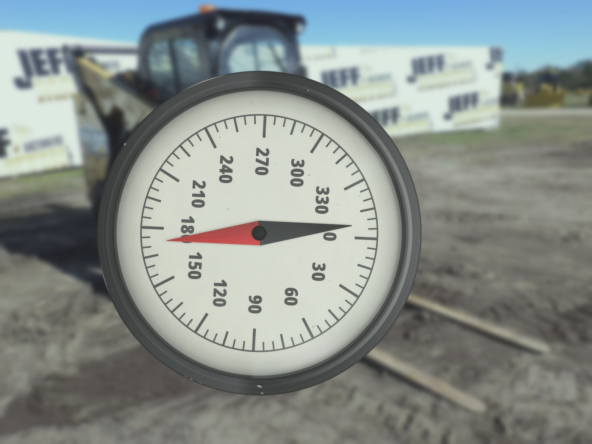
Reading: {"value": 172.5, "unit": "°"}
